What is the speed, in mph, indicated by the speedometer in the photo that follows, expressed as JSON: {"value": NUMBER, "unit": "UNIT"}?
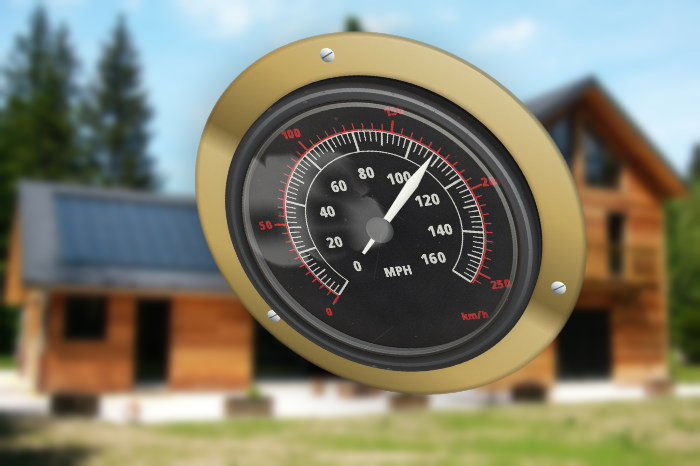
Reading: {"value": 108, "unit": "mph"}
